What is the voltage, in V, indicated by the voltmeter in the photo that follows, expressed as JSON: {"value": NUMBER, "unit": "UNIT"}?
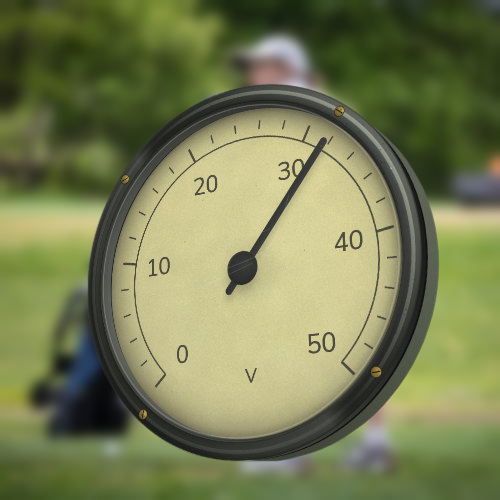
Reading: {"value": 32, "unit": "V"}
